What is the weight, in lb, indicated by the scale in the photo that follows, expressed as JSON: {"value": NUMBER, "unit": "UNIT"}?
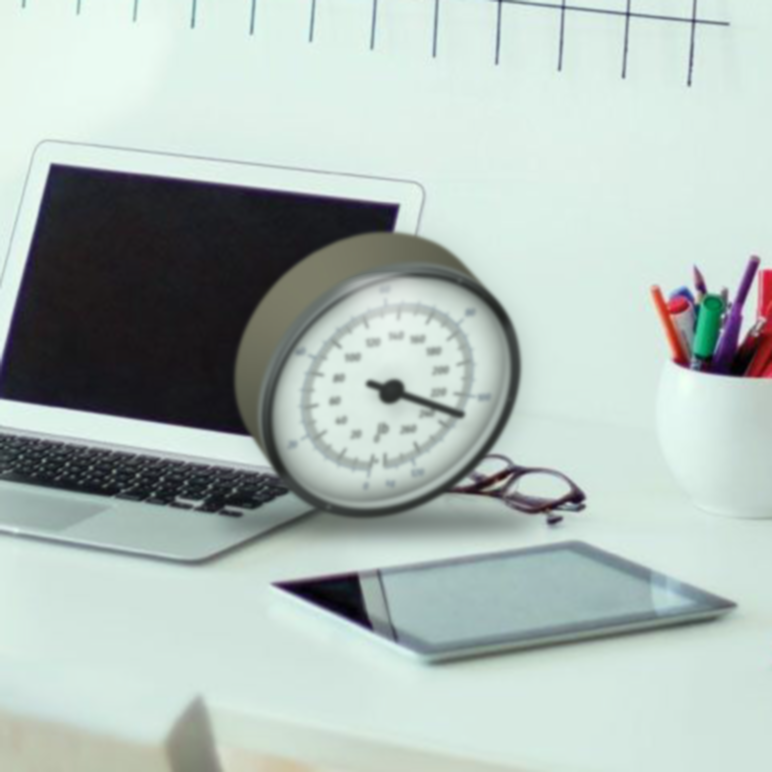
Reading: {"value": 230, "unit": "lb"}
